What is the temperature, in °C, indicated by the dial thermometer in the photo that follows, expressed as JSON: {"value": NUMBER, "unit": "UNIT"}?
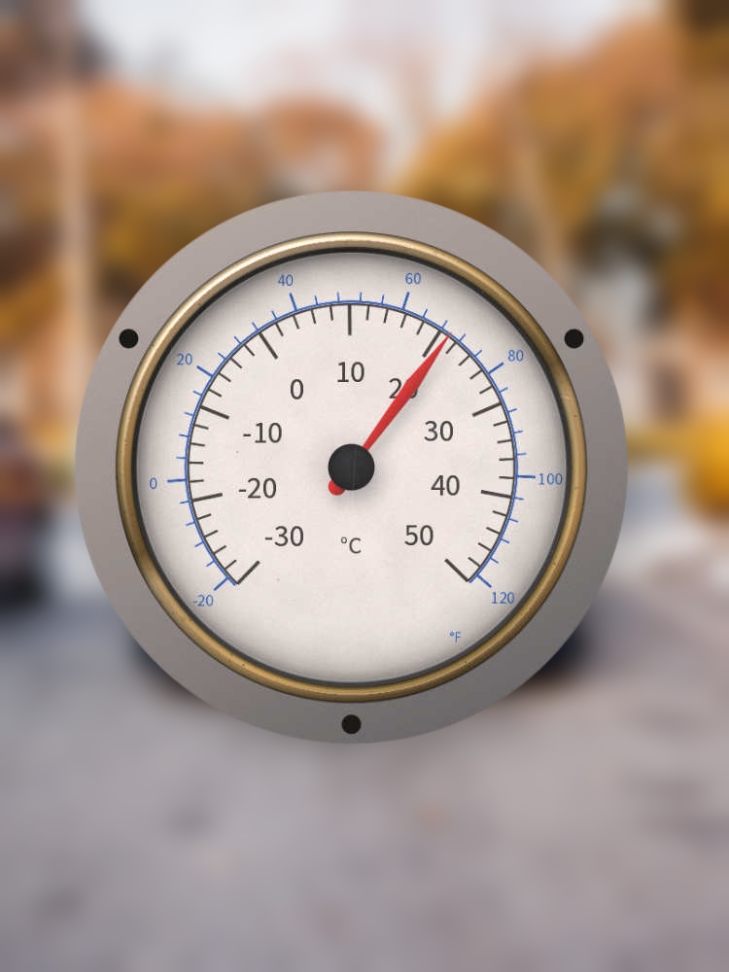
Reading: {"value": 21, "unit": "°C"}
